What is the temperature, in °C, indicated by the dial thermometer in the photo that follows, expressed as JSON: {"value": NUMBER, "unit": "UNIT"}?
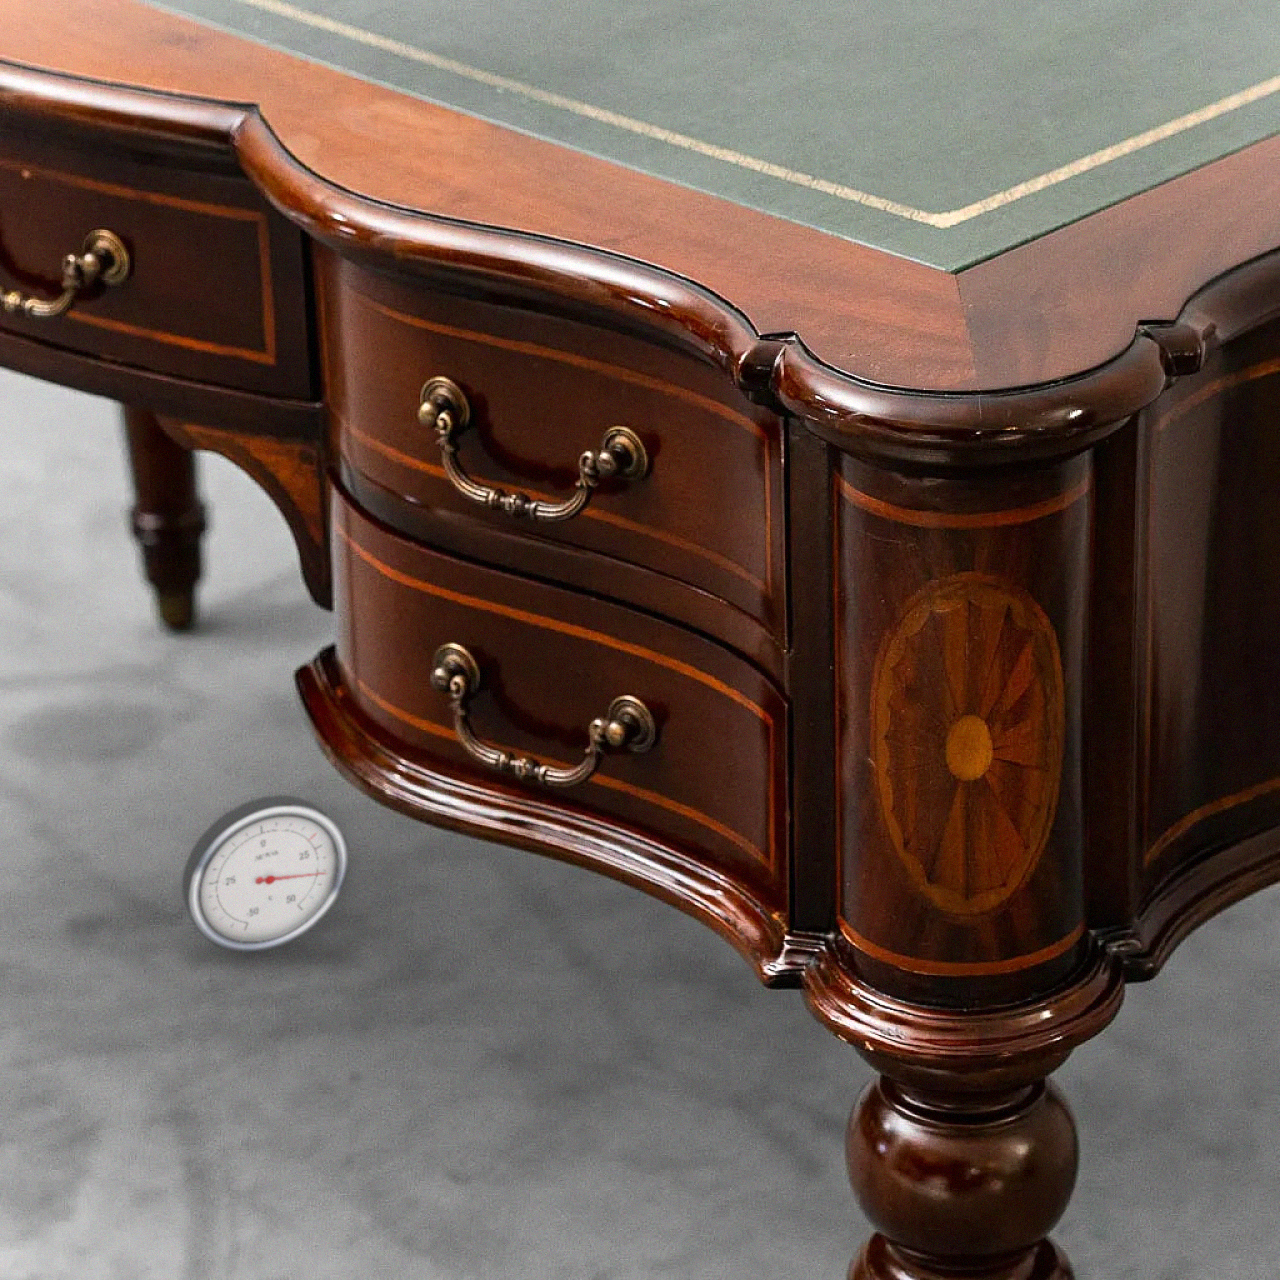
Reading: {"value": 35, "unit": "°C"}
